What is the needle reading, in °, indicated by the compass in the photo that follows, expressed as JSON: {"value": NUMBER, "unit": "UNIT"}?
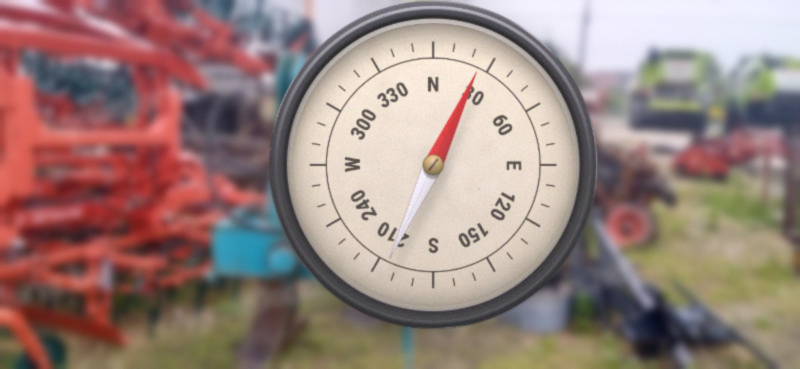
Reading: {"value": 25, "unit": "°"}
